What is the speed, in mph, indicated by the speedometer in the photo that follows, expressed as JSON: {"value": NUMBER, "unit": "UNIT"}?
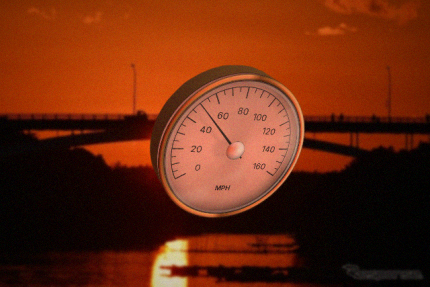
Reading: {"value": 50, "unit": "mph"}
